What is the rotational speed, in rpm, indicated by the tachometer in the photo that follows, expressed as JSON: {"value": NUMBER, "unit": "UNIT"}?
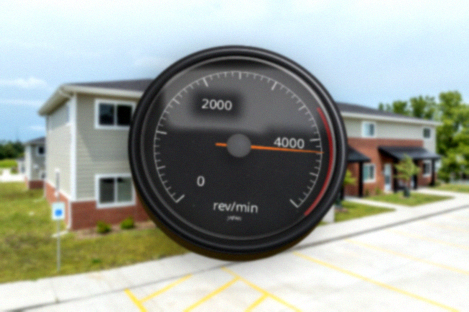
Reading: {"value": 4200, "unit": "rpm"}
